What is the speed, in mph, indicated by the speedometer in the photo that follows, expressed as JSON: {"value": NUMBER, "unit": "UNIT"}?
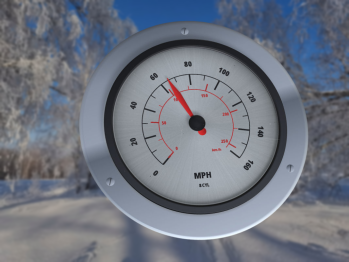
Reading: {"value": 65, "unit": "mph"}
